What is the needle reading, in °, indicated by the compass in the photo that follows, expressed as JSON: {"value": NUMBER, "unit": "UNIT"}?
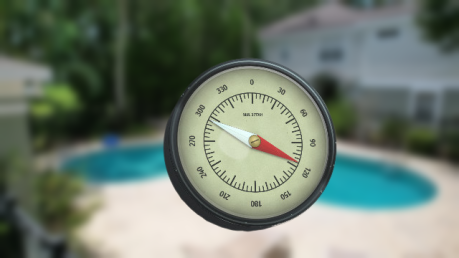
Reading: {"value": 115, "unit": "°"}
